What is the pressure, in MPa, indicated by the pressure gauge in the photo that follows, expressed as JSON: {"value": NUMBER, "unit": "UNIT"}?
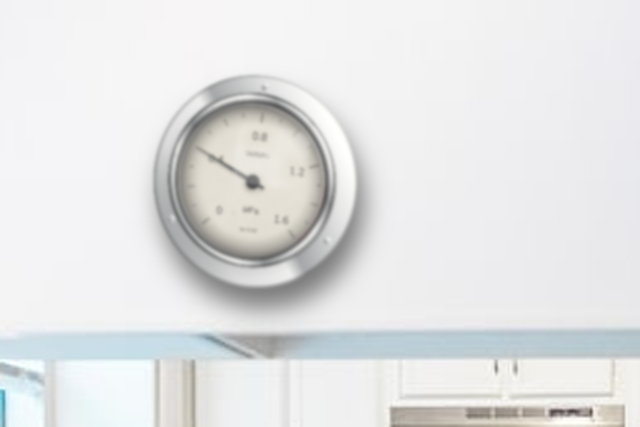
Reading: {"value": 0.4, "unit": "MPa"}
